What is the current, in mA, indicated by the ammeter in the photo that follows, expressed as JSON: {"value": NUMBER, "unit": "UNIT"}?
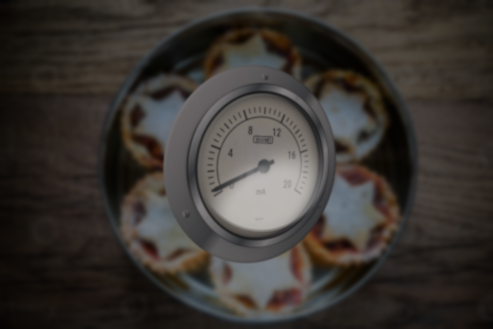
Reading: {"value": 0.5, "unit": "mA"}
